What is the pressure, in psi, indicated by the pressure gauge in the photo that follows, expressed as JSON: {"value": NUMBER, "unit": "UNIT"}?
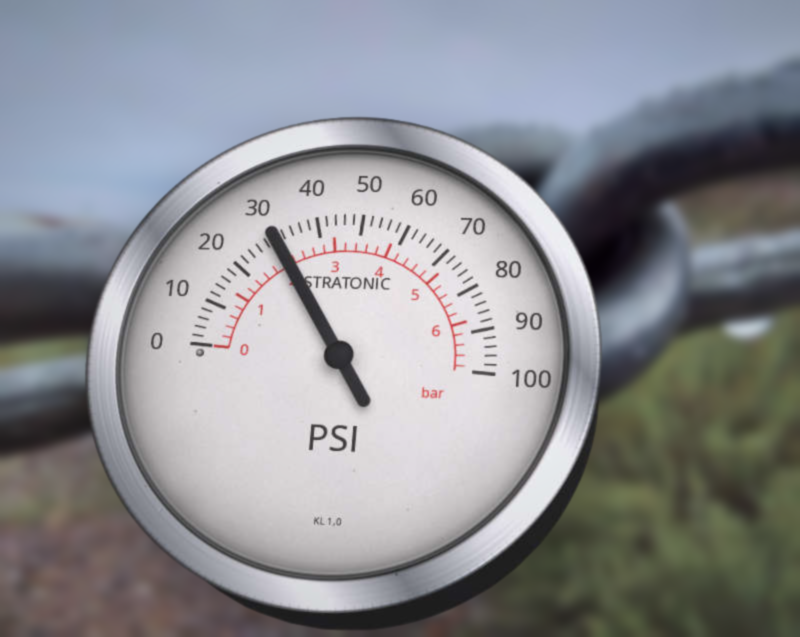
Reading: {"value": 30, "unit": "psi"}
